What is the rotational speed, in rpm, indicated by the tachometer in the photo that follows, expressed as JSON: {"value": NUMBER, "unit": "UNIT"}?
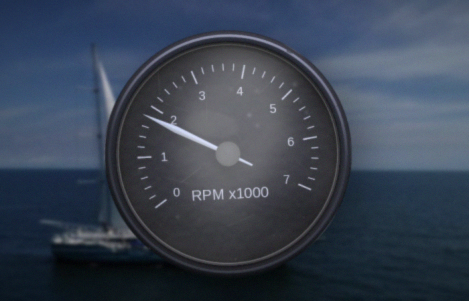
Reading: {"value": 1800, "unit": "rpm"}
